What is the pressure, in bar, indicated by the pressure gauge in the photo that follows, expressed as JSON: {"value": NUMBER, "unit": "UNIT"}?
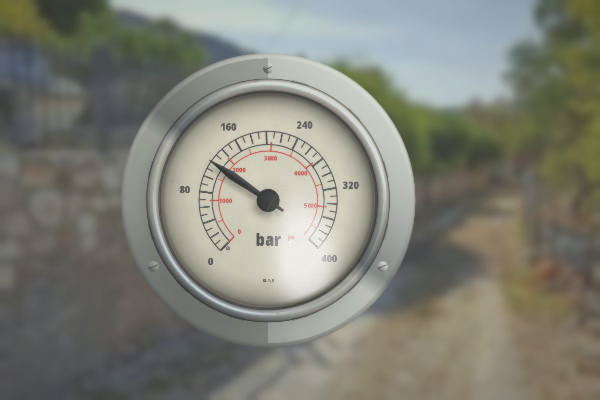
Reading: {"value": 120, "unit": "bar"}
